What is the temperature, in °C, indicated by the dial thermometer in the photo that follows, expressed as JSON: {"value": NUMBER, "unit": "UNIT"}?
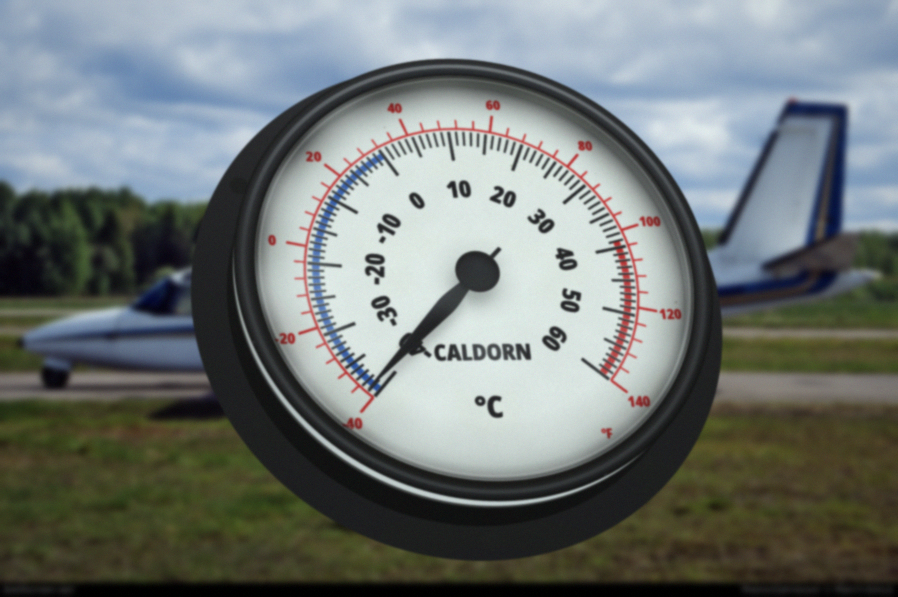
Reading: {"value": -39, "unit": "°C"}
